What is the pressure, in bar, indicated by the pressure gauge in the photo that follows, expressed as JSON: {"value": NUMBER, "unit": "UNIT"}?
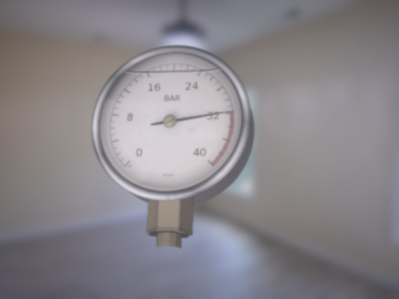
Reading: {"value": 32, "unit": "bar"}
